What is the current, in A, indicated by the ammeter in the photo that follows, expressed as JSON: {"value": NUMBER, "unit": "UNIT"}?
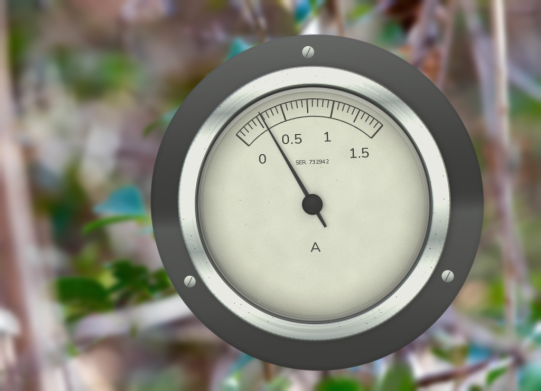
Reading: {"value": 0.3, "unit": "A"}
